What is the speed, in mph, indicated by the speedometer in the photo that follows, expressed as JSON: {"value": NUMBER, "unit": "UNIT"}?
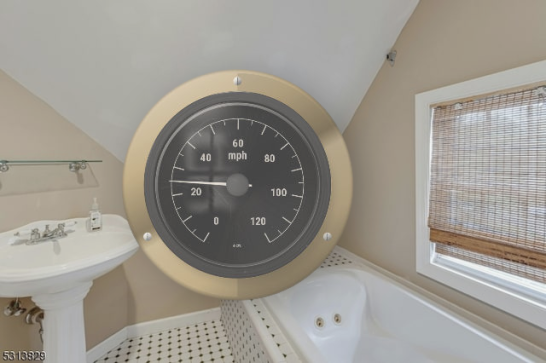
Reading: {"value": 25, "unit": "mph"}
